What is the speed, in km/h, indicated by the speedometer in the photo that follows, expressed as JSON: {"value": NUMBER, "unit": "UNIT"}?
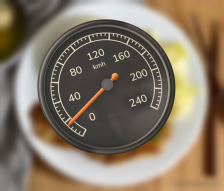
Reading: {"value": 16, "unit": "km/h"}
